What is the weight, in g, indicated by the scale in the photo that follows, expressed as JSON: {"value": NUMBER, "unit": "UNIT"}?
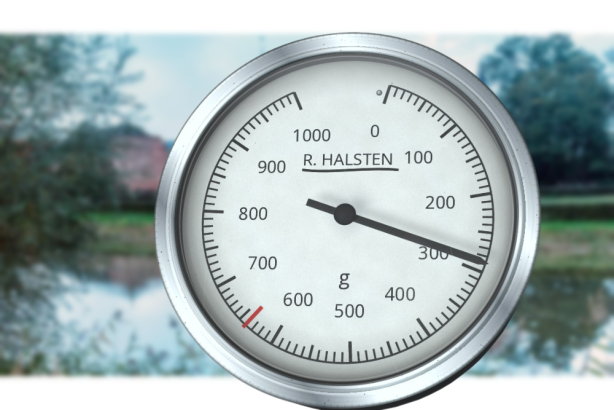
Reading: {"value": 290, "unit": "g"}
